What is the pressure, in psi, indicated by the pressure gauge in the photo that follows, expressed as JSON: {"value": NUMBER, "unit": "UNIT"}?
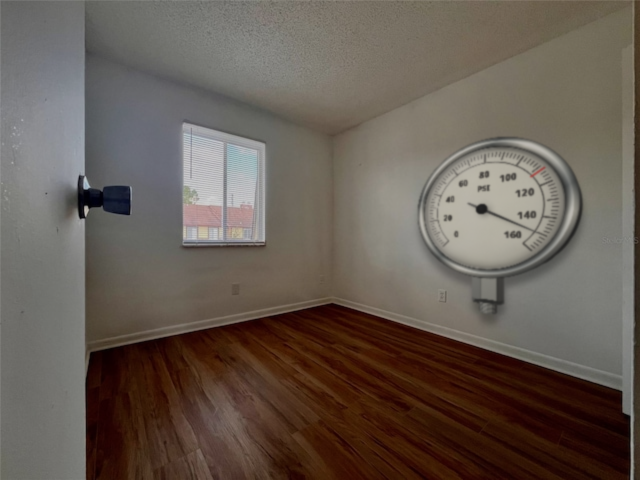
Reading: {"value": 150, "unit": "psi"}
